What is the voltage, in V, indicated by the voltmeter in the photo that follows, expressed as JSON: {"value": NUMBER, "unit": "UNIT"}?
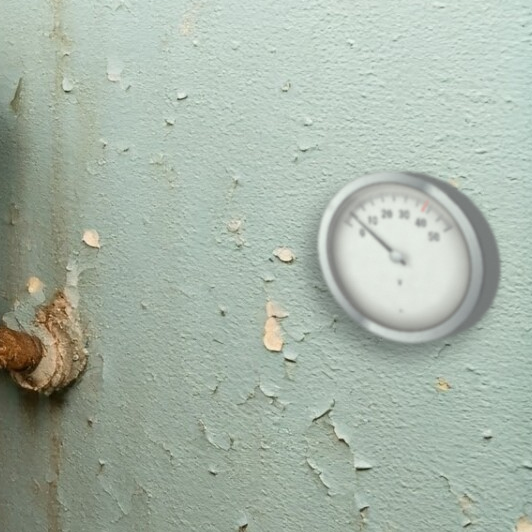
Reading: {"value": 5, "unit": "V"}
